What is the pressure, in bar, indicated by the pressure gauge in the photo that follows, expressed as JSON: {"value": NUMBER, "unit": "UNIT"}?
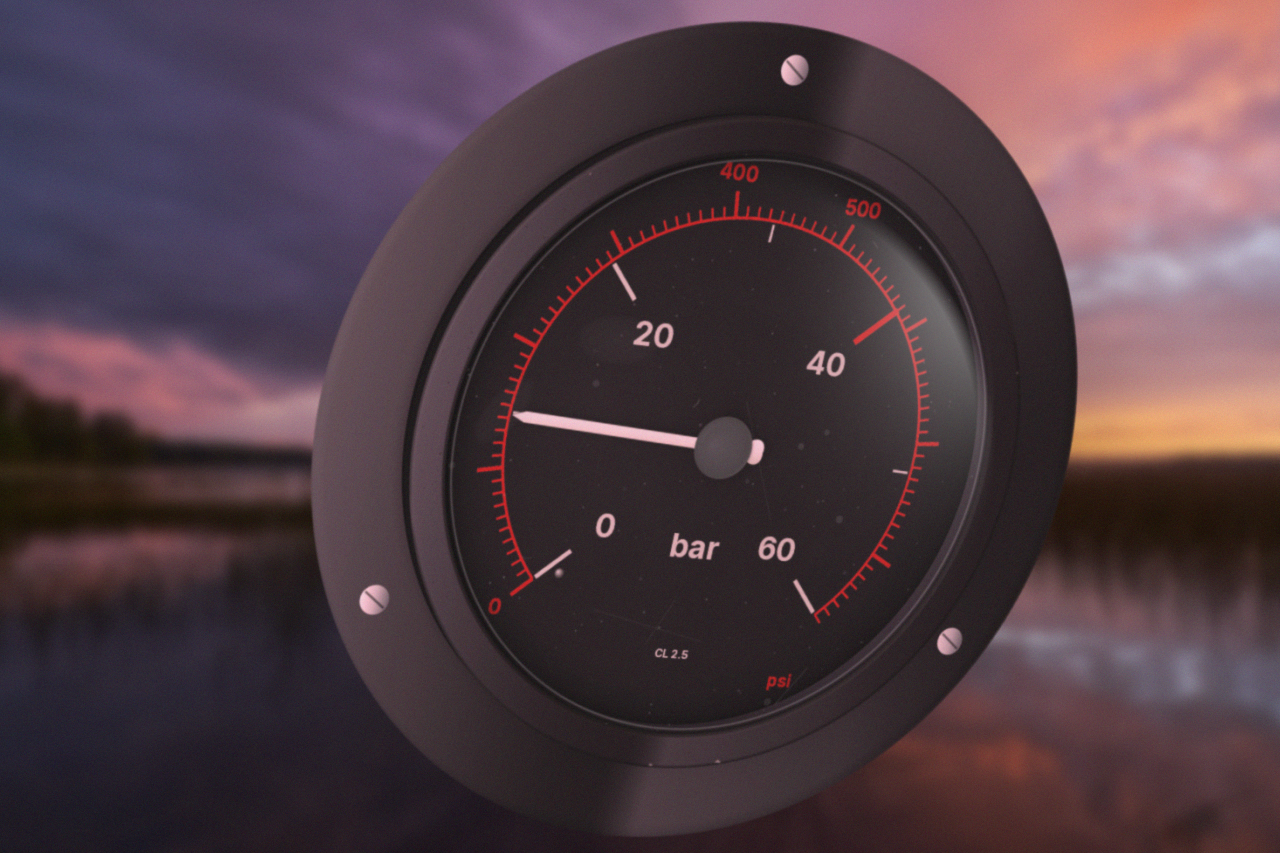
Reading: {"value": 10, "unit": "bar"}
